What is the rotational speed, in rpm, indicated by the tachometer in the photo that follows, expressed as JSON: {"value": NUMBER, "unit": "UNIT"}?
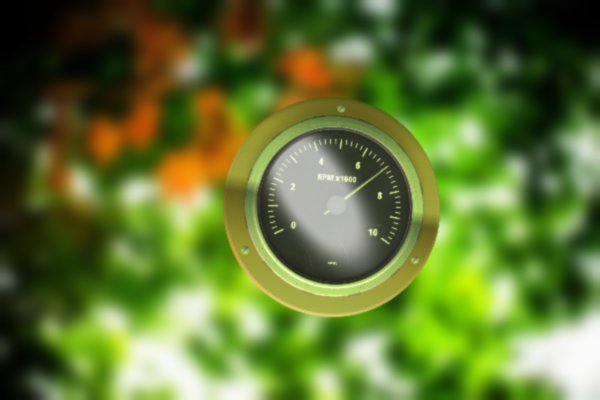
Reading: {"value": 7000, "unit": "rpm"}
